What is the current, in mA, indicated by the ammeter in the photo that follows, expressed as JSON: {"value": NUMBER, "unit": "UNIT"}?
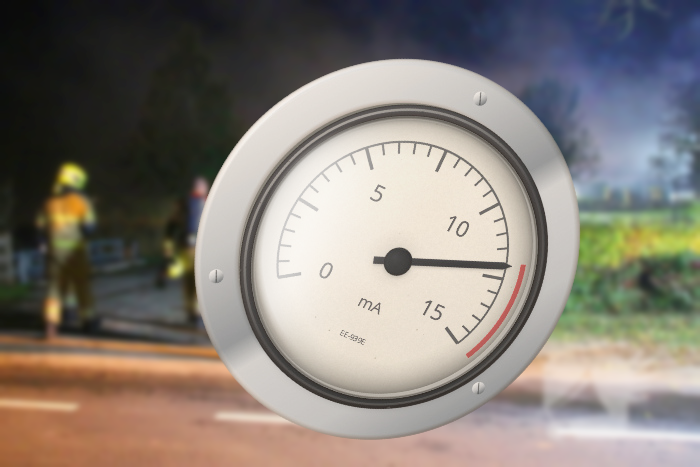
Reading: {"value": 12, "unit": "mA"}
